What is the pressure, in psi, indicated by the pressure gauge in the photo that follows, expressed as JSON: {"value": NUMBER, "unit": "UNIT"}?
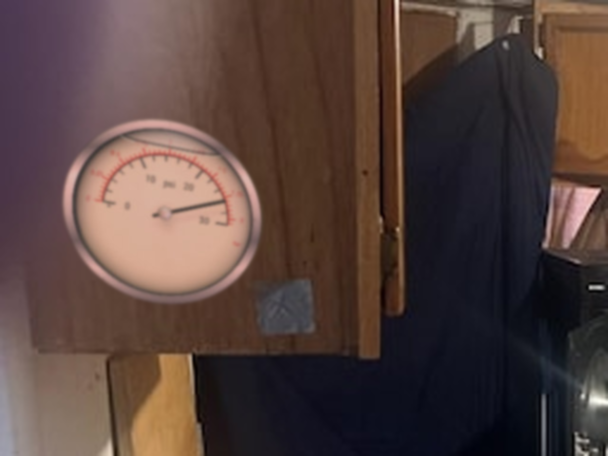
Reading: {"value": 26, "unit": "psi"}
